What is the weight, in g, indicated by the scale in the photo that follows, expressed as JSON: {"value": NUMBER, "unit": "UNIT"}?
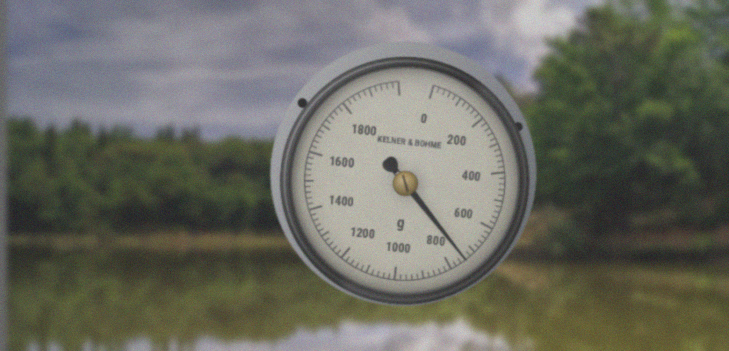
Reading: {"value": 740, "unit": "g"}
